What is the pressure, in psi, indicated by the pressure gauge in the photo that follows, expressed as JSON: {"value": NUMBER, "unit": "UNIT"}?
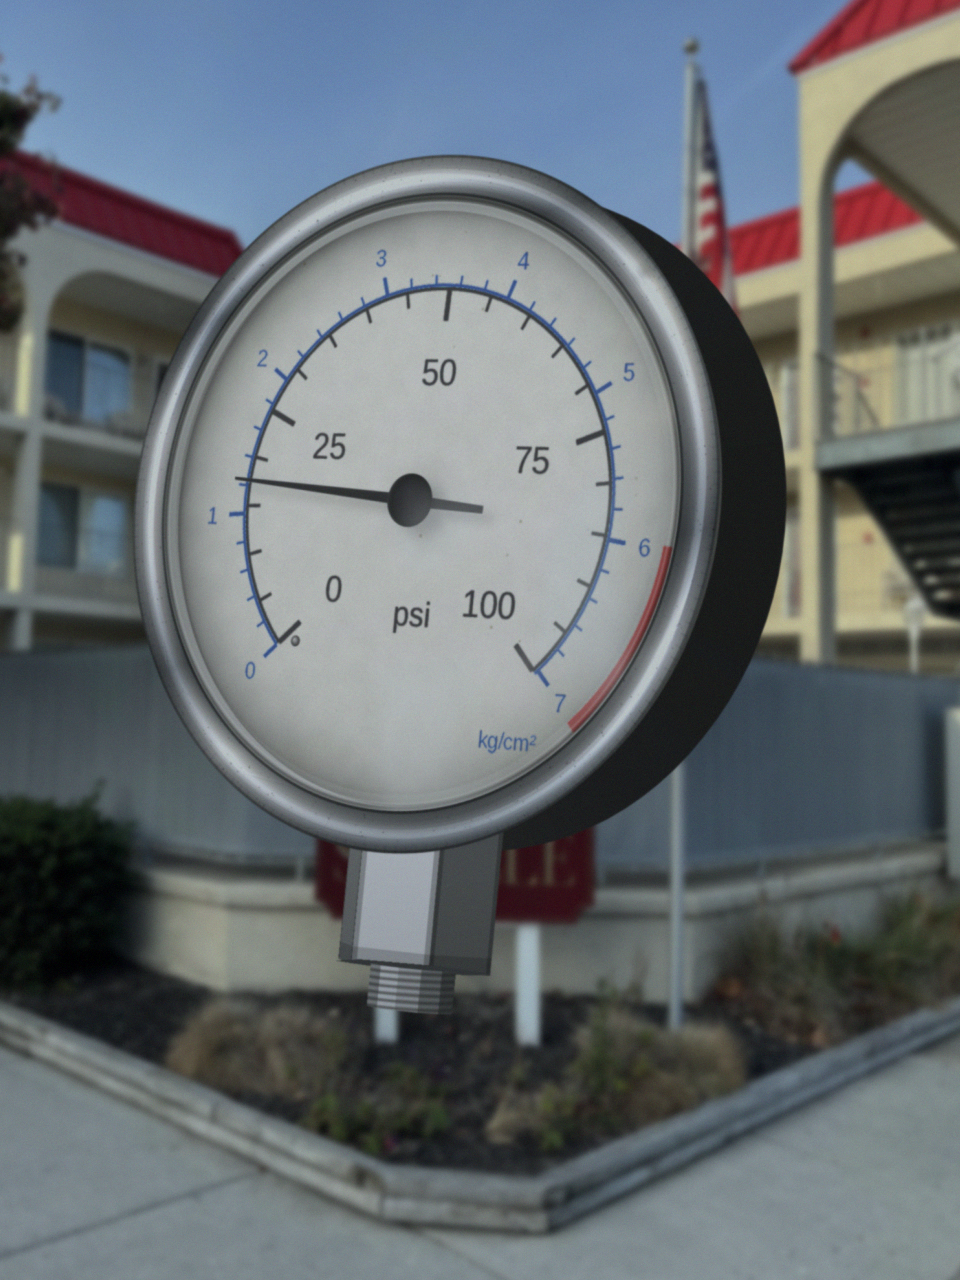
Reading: {"value": 17.5, "unit": "psi"}
